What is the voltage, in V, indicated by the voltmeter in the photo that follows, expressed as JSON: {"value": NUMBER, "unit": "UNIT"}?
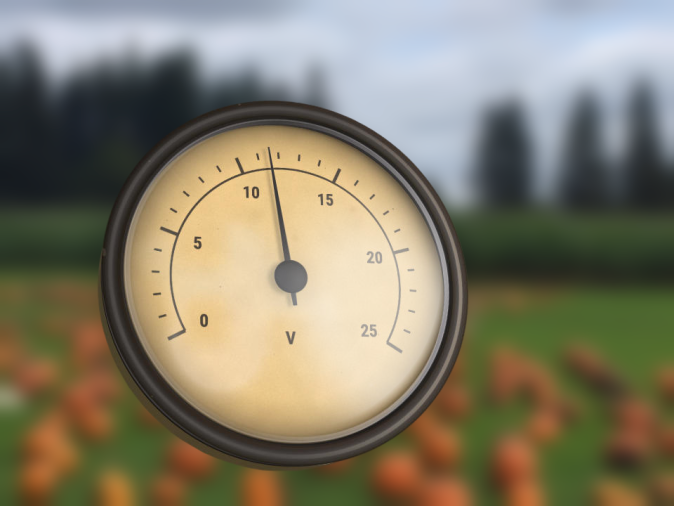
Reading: {"value": 11.5, "unit": "V"}
